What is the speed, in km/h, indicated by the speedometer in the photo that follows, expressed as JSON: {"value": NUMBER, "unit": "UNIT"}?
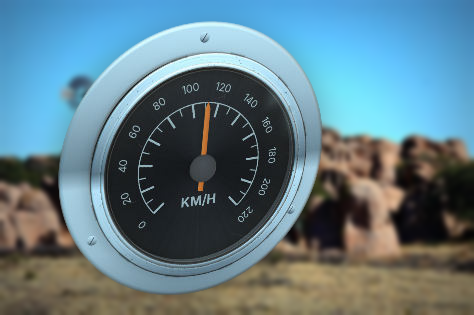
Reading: {"value": 110, "unit": "km/h"}
